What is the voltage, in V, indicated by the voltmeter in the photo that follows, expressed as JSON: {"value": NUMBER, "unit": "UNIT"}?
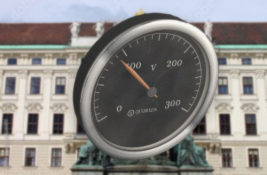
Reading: {"value": 90, "unit": "V"}
